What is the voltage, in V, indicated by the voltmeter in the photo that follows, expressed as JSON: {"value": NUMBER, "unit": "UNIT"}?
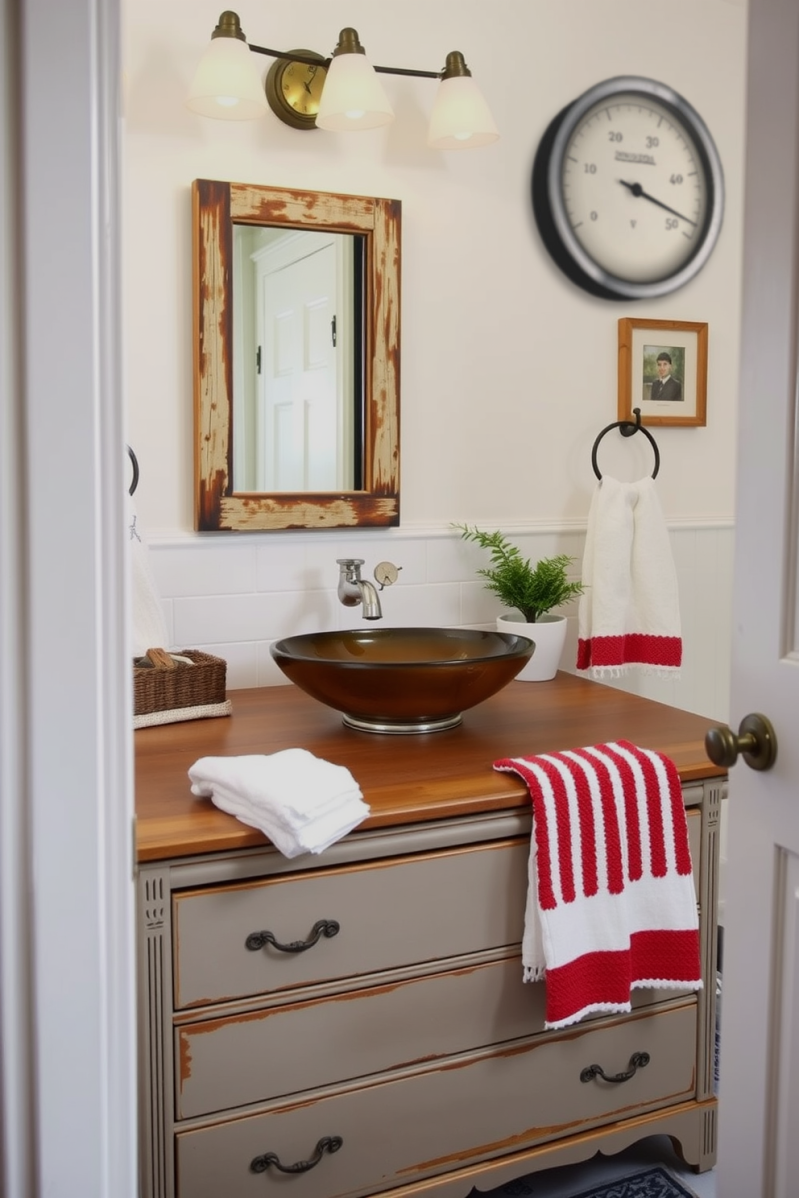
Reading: {"value": 48, "unit": "V"}
